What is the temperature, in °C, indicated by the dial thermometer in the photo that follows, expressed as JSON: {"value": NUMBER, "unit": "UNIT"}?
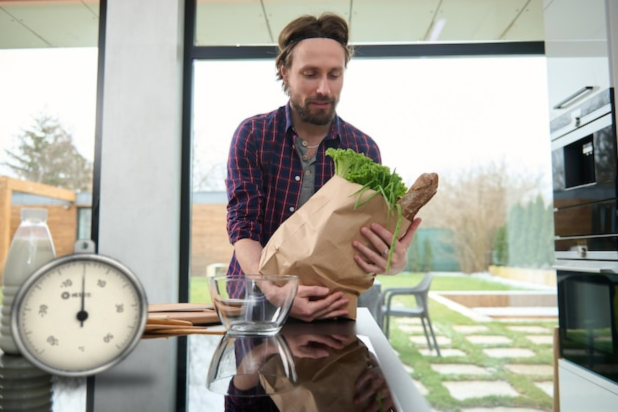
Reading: {"value": 0, "unit": "°C"}
